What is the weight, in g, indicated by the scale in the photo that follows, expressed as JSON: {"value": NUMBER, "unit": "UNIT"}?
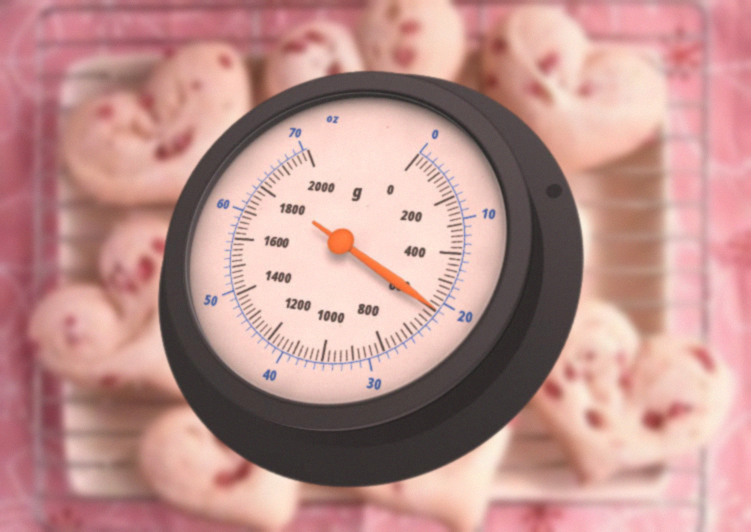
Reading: {"value": 600, "unit": "g"}
